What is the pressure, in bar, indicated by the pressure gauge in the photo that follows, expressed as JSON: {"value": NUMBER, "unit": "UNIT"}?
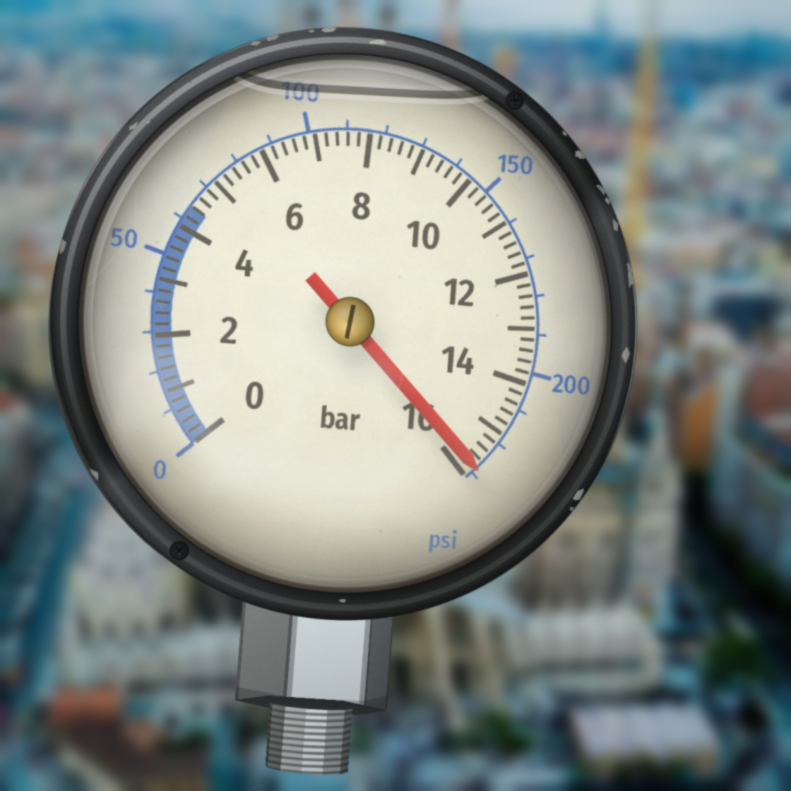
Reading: {"value": 15.8, "unit": "bar"}
